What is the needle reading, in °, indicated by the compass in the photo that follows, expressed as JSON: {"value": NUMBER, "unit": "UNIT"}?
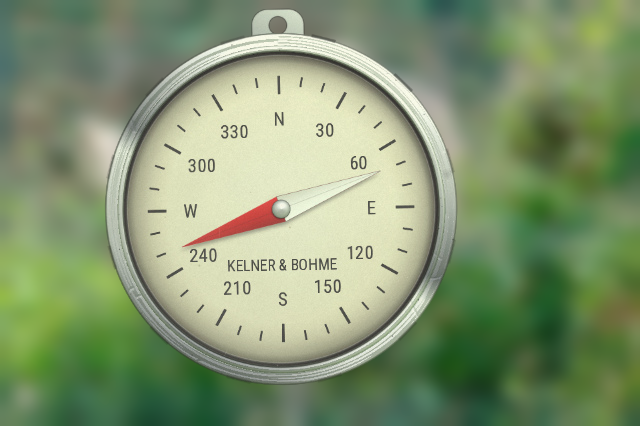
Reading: {"value": 250, "unit": "°"}
